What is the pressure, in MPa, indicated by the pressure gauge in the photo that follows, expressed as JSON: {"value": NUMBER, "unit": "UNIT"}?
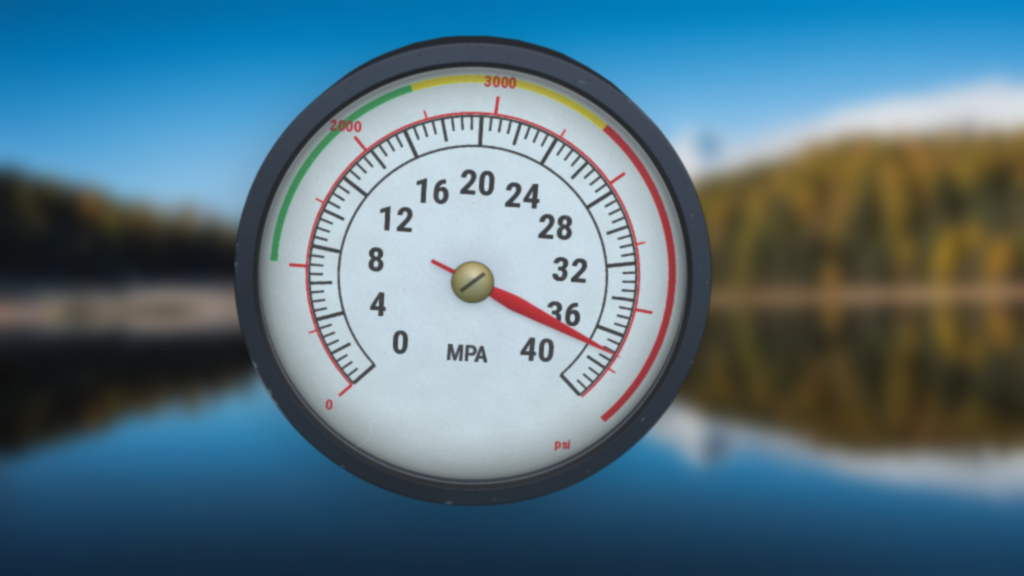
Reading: {"value": 37, "unit": "MPa"}
